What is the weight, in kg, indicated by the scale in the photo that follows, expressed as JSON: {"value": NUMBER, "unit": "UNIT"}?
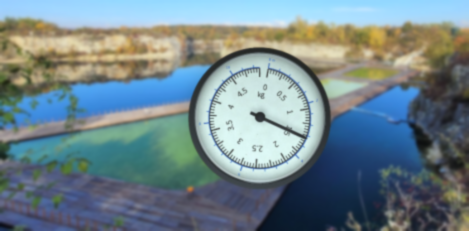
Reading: {"value": 1.5, "unit": "kg"}
